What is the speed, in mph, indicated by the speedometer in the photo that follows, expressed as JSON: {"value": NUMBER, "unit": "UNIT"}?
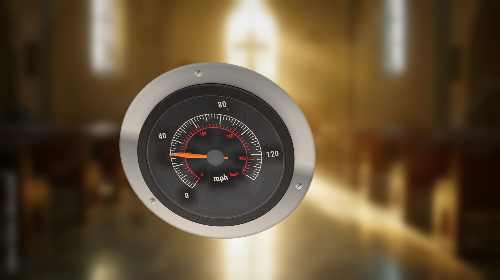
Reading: {"value": 30, "unit": "mph"}
